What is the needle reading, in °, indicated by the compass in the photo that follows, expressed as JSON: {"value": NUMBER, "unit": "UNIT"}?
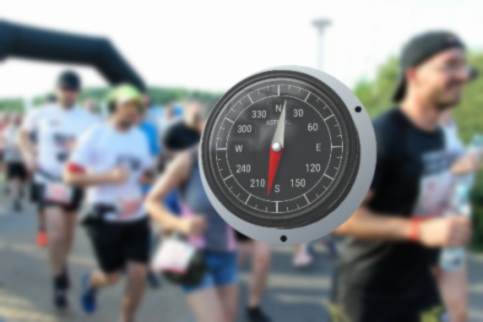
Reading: {"value": 190, "unit": "°"}
